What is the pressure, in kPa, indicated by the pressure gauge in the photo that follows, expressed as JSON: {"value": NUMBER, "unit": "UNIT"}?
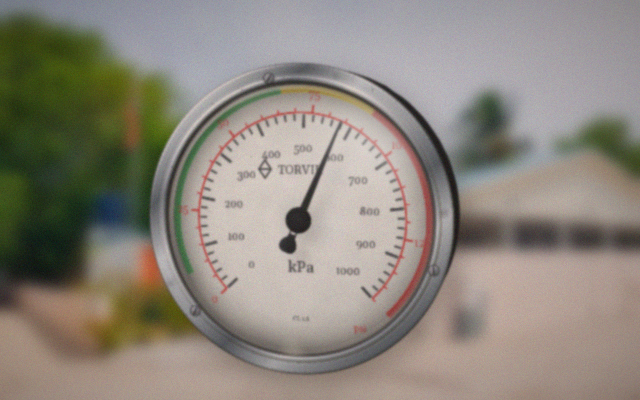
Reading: {"value": 580, "unit": "kPa"}
